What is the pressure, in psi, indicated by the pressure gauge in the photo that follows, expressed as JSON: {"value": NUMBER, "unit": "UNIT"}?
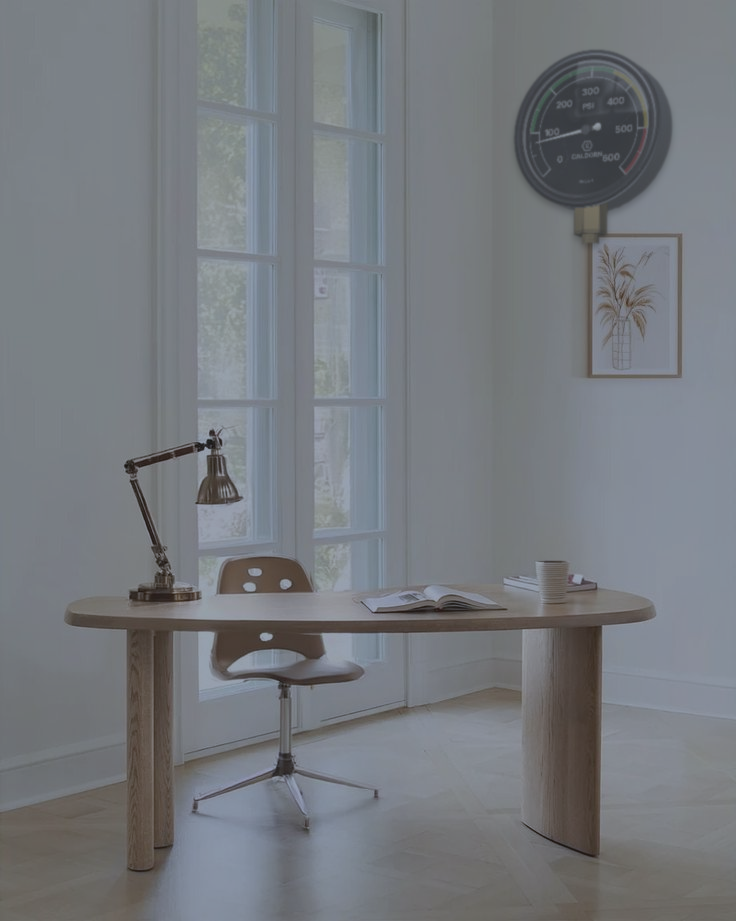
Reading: {"value": 75, "unit": "psi"}
